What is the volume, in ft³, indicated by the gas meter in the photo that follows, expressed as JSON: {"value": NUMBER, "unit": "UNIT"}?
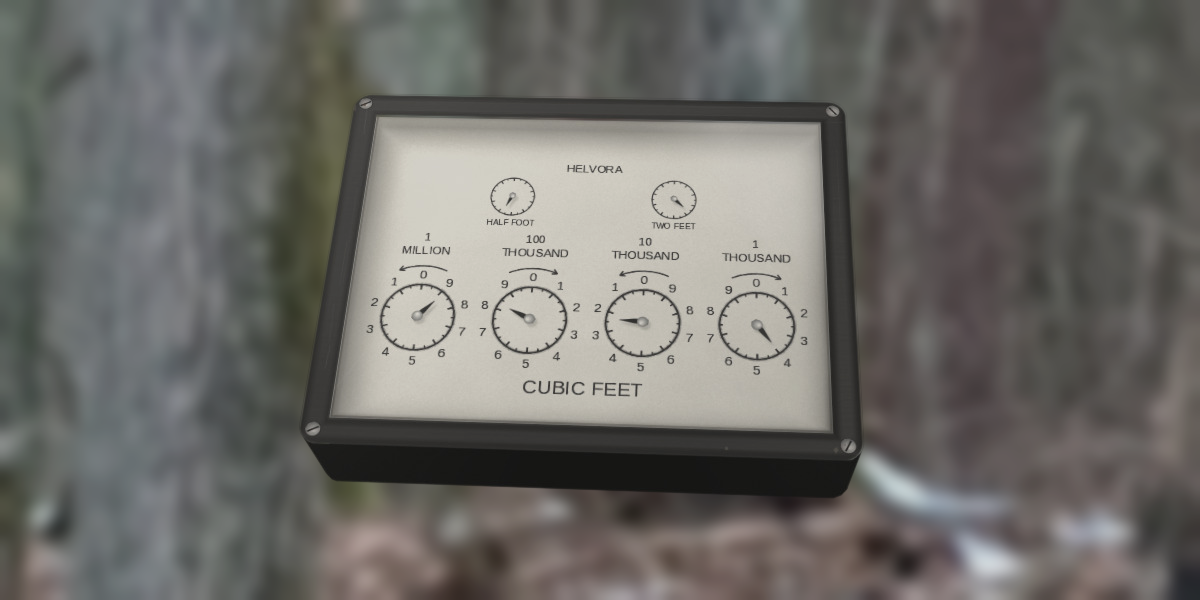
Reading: {"value": 882400, "unit": "ft³"}
